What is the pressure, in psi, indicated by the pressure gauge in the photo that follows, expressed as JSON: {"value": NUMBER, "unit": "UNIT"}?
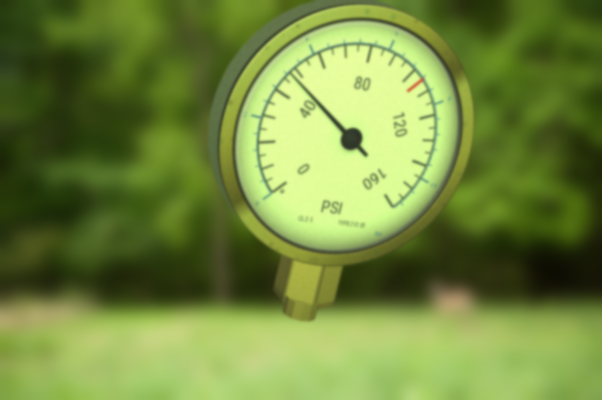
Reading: {"value": 47.5, "unit": "psi"}
